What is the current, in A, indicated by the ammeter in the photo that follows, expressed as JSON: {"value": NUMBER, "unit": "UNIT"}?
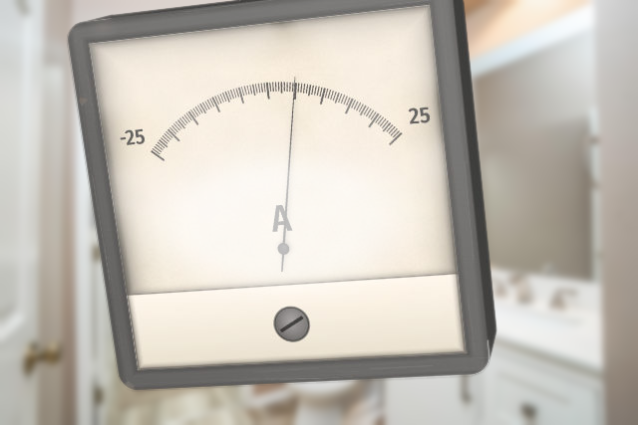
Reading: {"value": 5, "unit": "A"}
